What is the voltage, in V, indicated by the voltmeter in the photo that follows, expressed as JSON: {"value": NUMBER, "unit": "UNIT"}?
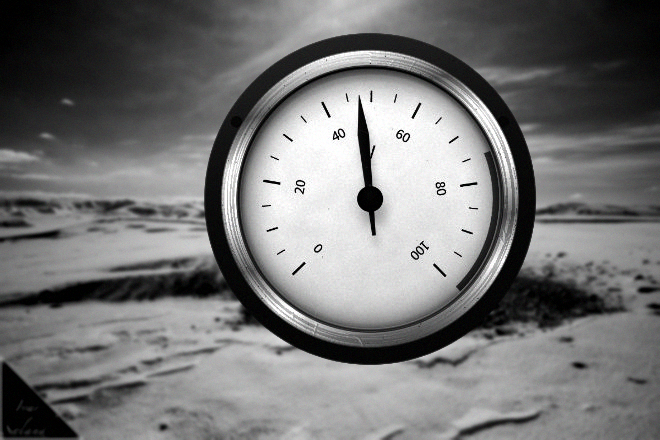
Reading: {"value": 47.5, "unit": "V"}
